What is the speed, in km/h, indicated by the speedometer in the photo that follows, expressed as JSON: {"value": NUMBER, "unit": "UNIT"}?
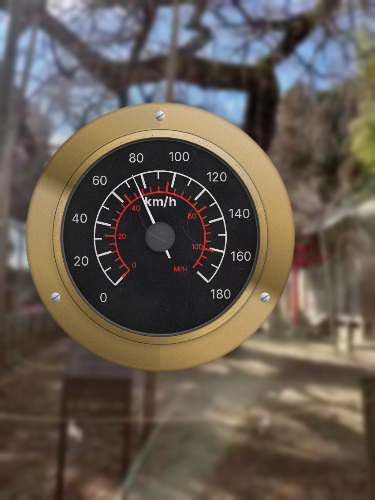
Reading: {"value": 75, "unit": "km/h"}
